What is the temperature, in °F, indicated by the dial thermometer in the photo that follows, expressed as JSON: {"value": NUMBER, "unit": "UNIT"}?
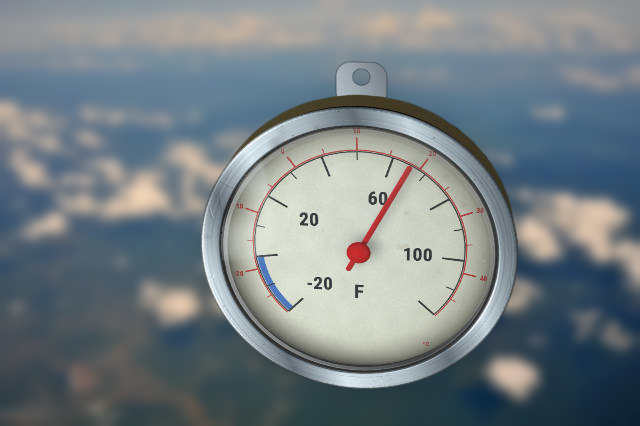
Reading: {"value": 65, "unit": "°F"}
